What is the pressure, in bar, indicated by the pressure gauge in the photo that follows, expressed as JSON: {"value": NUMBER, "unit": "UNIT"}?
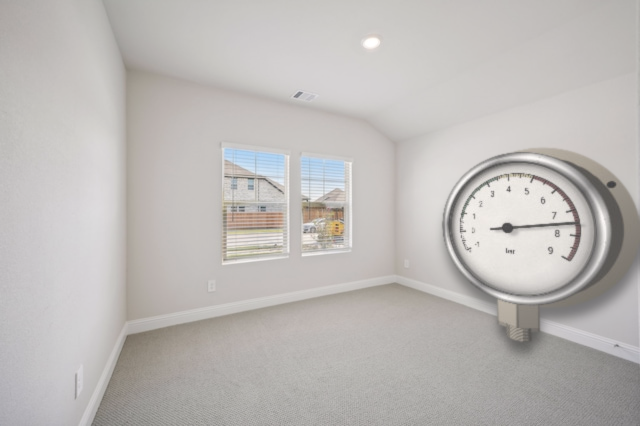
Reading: {"value": 7.5, "unit": "bar"}
